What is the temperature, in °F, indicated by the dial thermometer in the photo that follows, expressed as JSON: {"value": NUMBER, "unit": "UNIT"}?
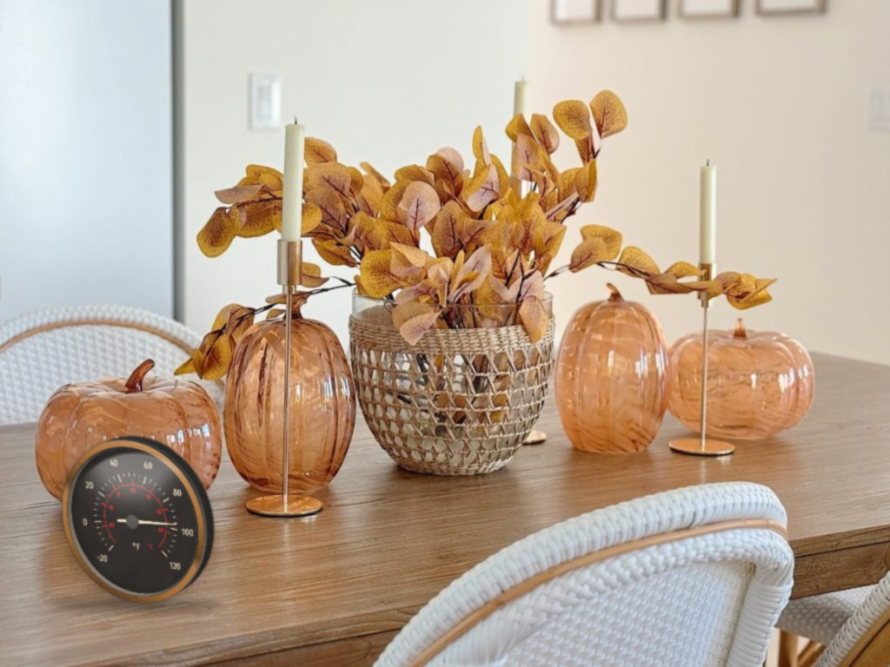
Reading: {"value": 96, "unit": "°F"}
